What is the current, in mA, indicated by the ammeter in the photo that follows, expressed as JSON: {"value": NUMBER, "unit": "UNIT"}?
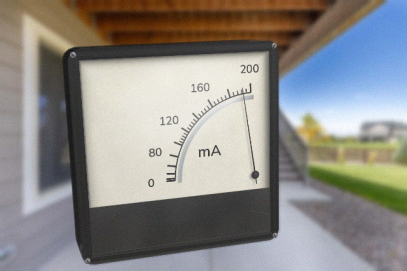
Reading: {"value": 192, "unit": "mA"}
